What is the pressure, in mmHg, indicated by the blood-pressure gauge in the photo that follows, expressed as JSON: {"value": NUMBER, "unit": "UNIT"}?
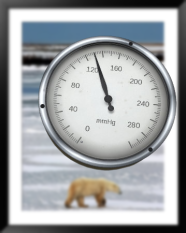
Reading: {"value": 130, "unit": "mmHg"}
